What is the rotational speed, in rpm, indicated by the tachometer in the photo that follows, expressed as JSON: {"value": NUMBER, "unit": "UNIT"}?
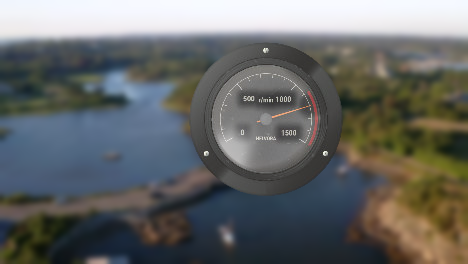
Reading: {"value": 1200, "unit": "rpm"}
